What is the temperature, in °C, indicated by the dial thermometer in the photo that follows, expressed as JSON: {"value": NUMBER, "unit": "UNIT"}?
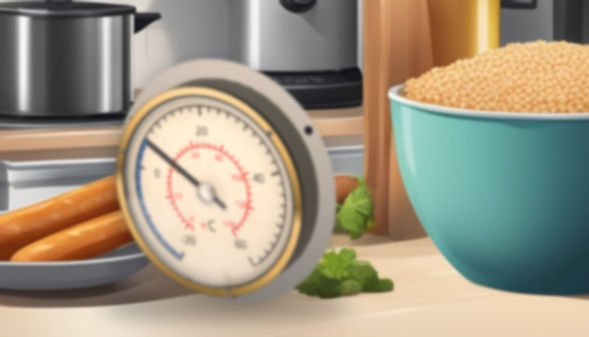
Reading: {"value": 6, "unit": "°C"}
